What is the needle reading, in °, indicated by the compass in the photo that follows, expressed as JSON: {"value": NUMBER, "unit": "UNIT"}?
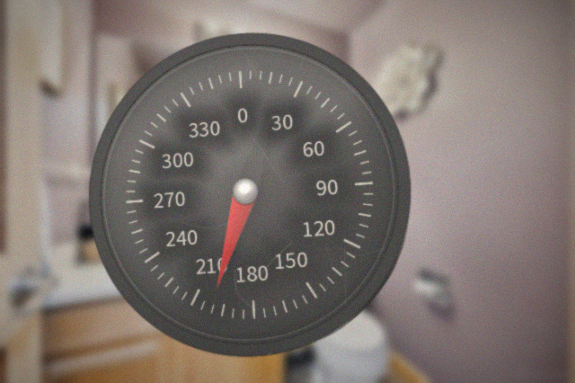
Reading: {"value": 200, "unit": "°"}
